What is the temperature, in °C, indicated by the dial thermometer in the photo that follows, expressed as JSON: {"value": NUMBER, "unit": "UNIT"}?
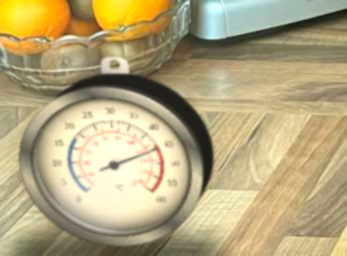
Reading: {"value": 45, "unit": "°C"}
